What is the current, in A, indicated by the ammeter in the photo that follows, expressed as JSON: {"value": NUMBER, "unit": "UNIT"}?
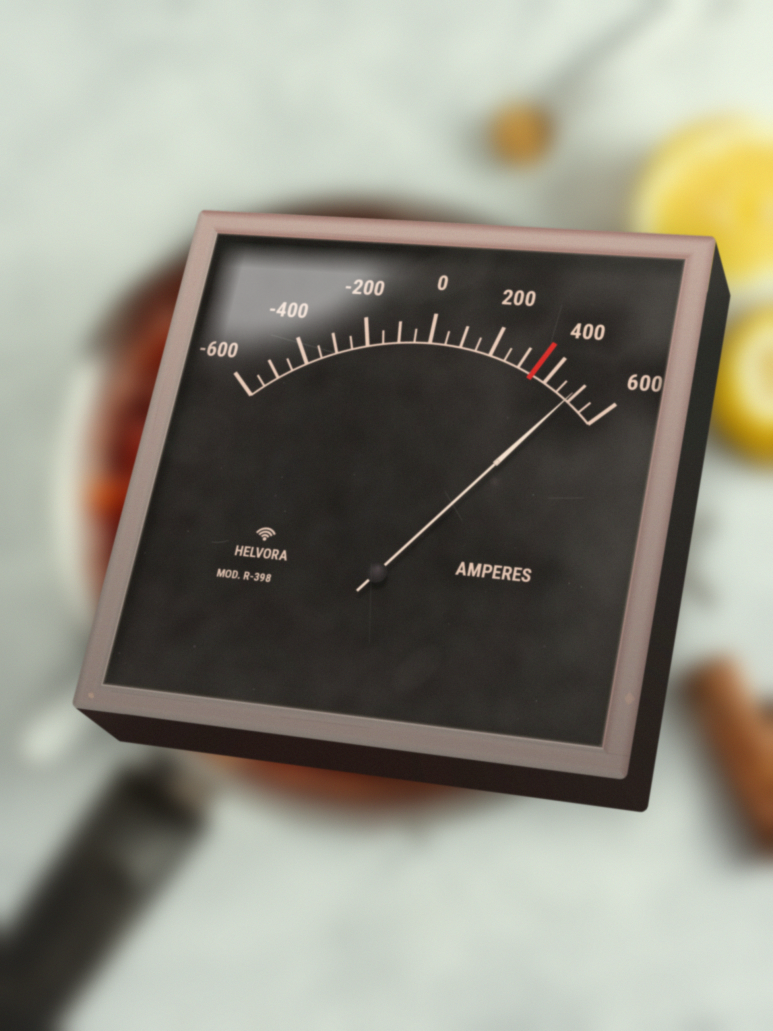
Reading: {"value": 500, "unit": "A"}
